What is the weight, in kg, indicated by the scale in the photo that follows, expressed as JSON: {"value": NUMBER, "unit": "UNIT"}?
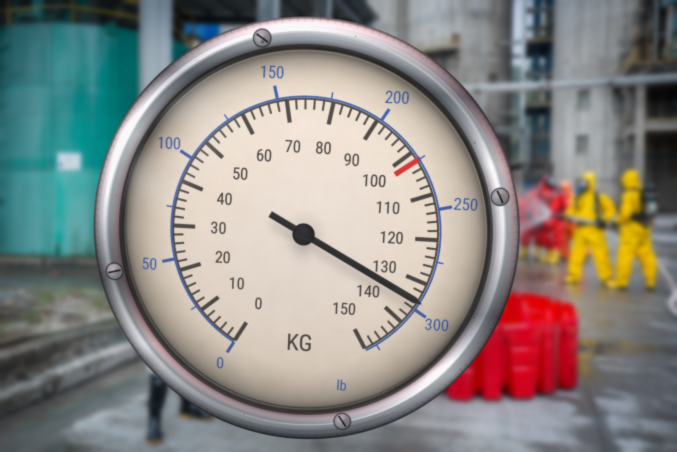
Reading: {"value": 134, "unit": "kg"}
